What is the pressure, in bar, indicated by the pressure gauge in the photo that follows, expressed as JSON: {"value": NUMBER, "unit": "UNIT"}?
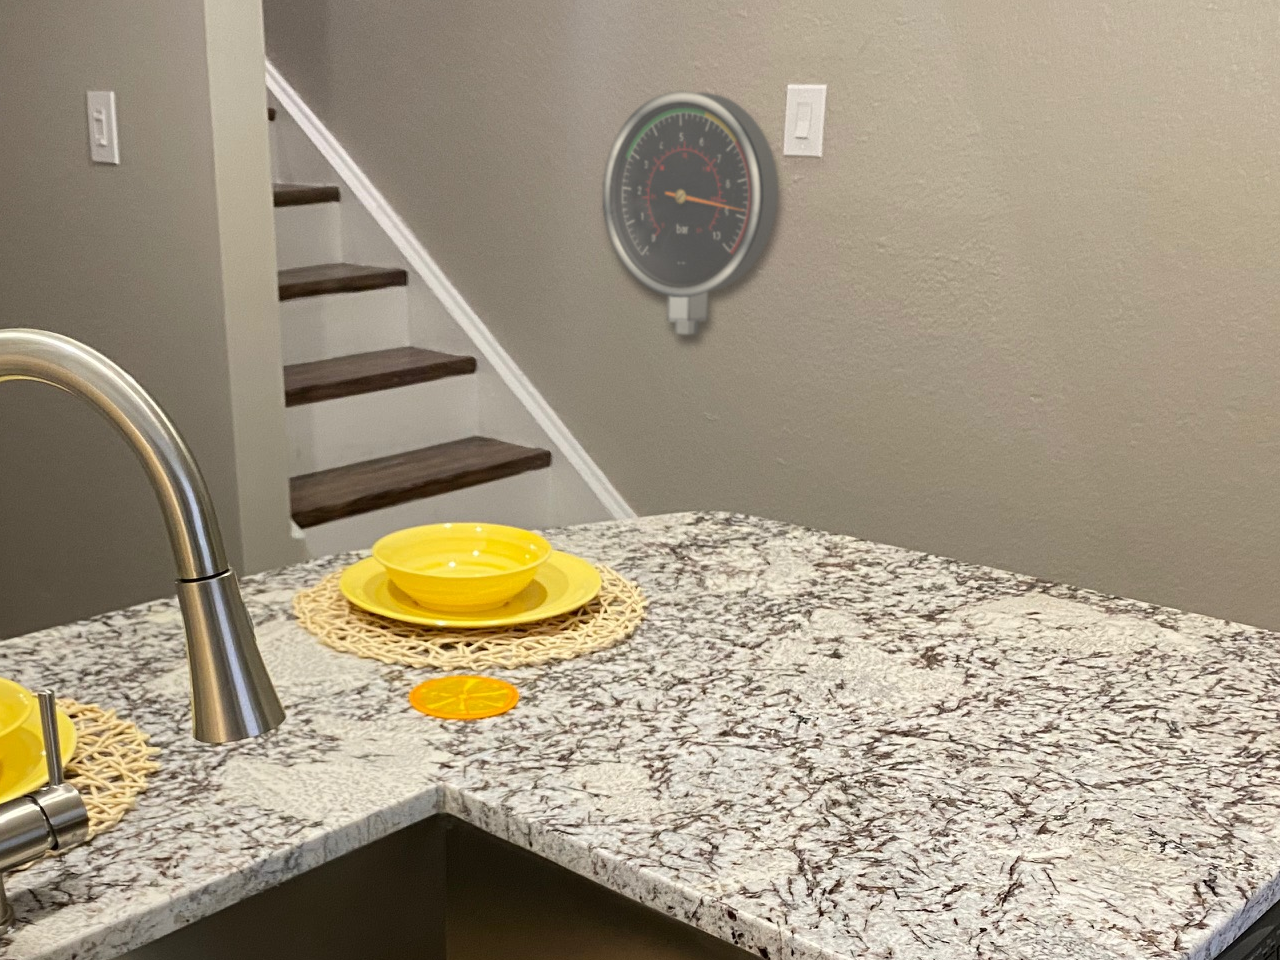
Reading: {"value": 8.8, "unit": "bar"}
